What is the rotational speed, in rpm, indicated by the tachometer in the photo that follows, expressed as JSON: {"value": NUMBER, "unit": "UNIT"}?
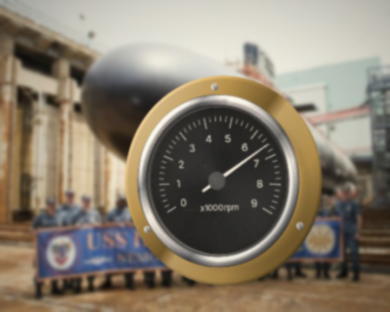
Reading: {"value": 6600, "unit": "rpm"}
